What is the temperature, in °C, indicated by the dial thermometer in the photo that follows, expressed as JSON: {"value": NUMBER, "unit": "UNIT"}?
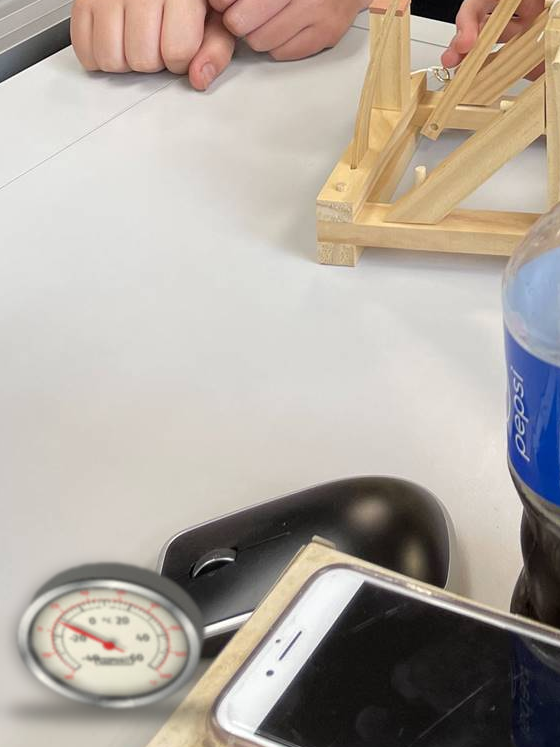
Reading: {"value": -10, "unit": "°C"}
